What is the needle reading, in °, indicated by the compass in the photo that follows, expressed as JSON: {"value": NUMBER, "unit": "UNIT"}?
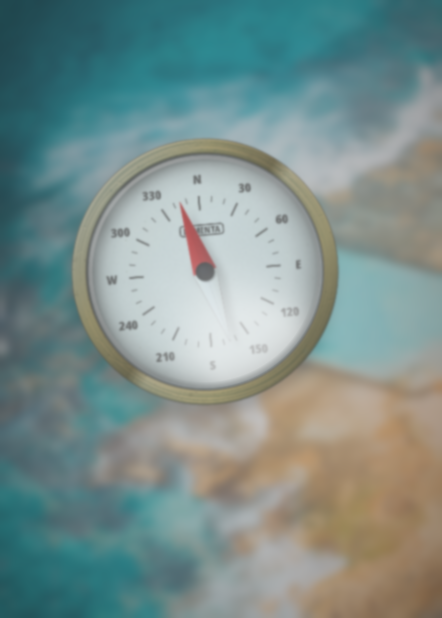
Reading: {"value": 345, "unit": "°"}
